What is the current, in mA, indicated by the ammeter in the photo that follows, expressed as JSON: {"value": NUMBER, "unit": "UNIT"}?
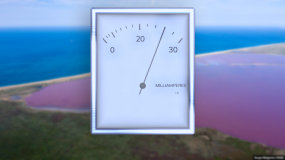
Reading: {"value": 26, "unit": "mA"}
